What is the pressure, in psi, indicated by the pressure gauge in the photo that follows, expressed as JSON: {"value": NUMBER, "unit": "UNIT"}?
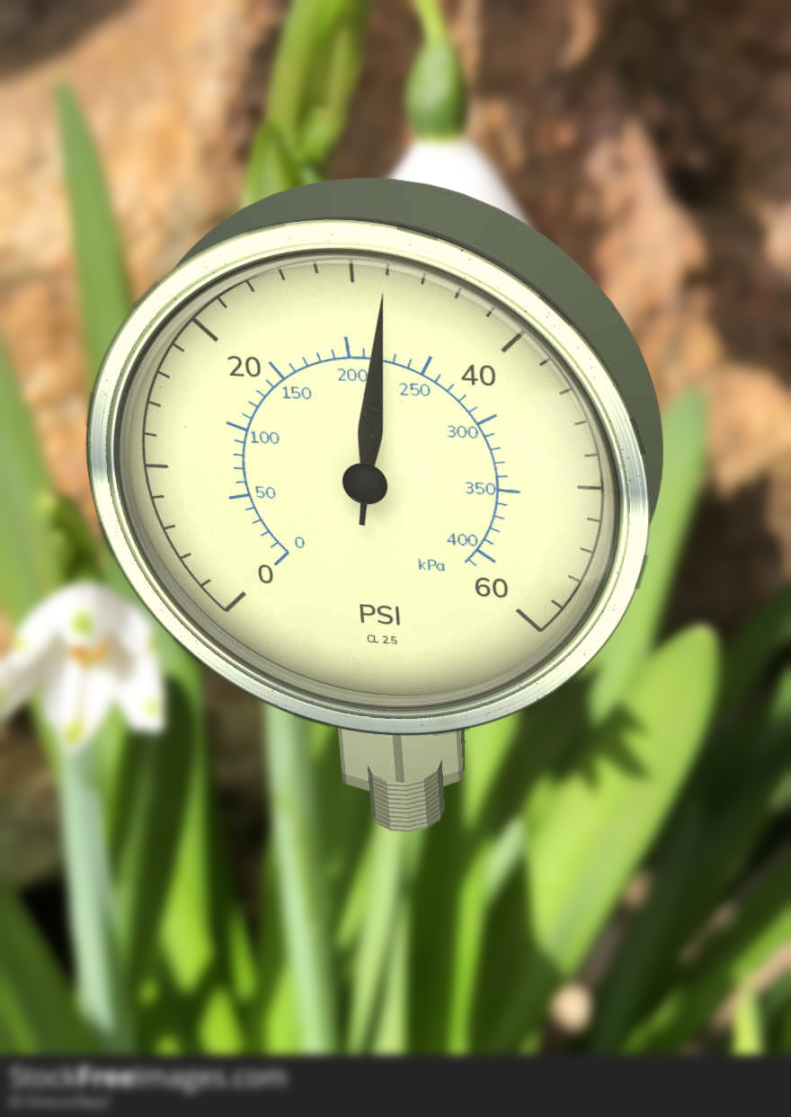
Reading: {"value": 32, "unit": "psi"}
